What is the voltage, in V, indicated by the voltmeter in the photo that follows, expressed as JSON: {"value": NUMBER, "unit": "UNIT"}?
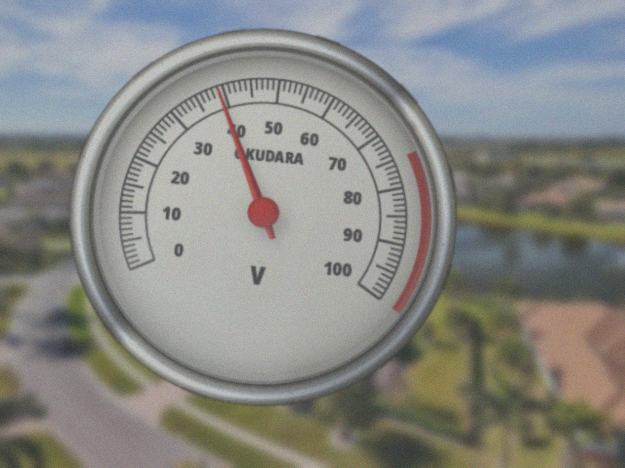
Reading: {"value": 39, "unit": "V"}
